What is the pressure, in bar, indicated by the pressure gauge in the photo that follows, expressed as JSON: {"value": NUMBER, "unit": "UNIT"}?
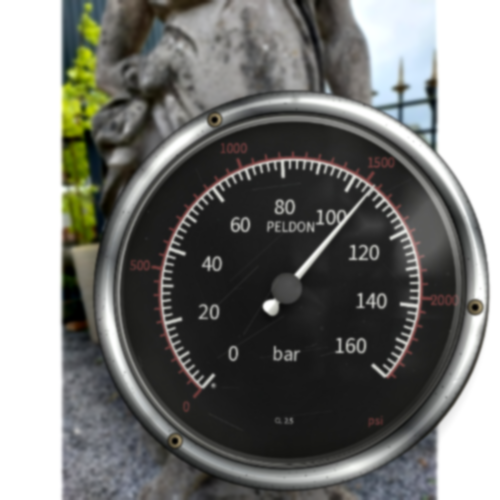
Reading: {"value": 106, "unit": "bar"}
